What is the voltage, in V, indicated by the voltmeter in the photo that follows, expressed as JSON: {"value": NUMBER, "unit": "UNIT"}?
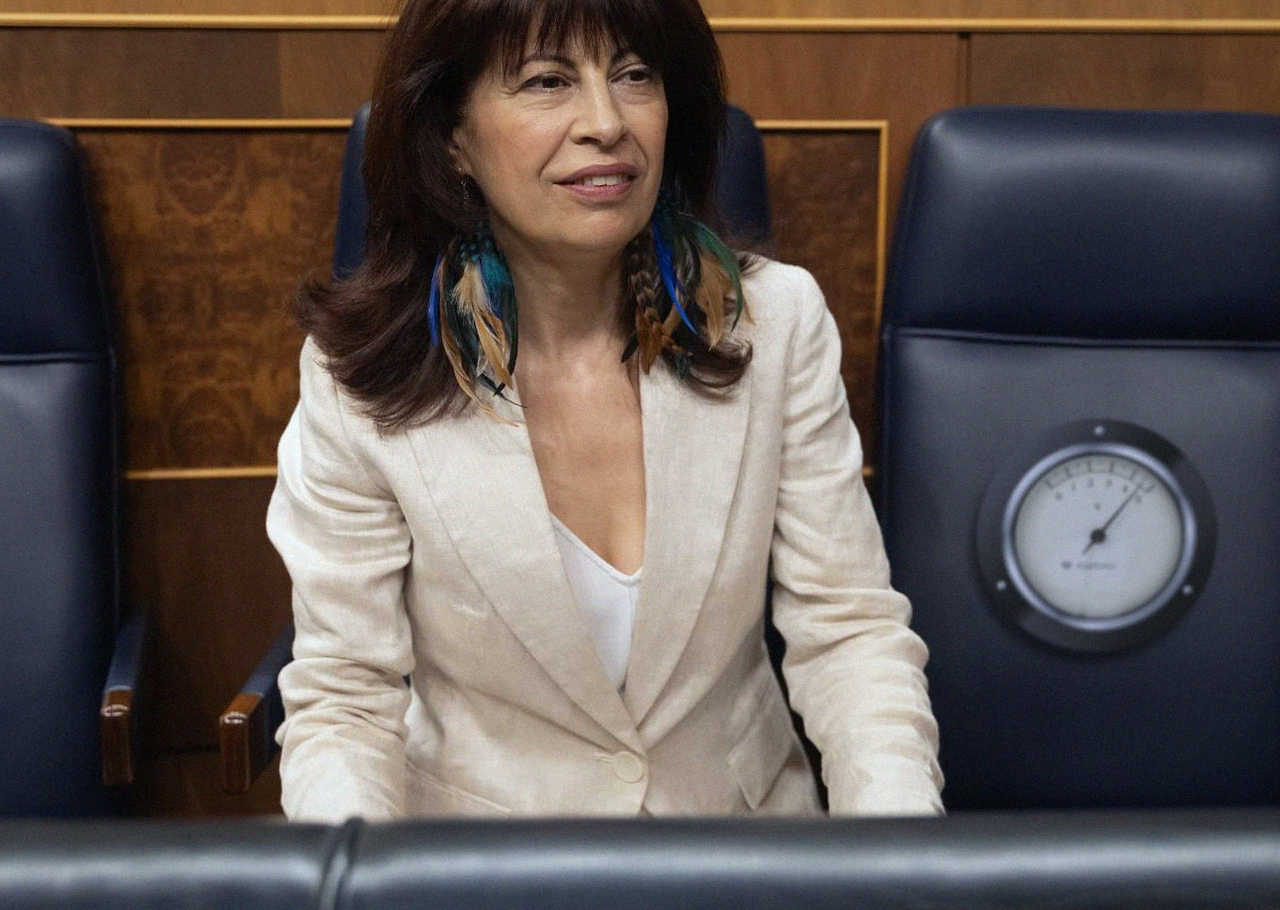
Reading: {"value": 4.5, "unit": "V"}
